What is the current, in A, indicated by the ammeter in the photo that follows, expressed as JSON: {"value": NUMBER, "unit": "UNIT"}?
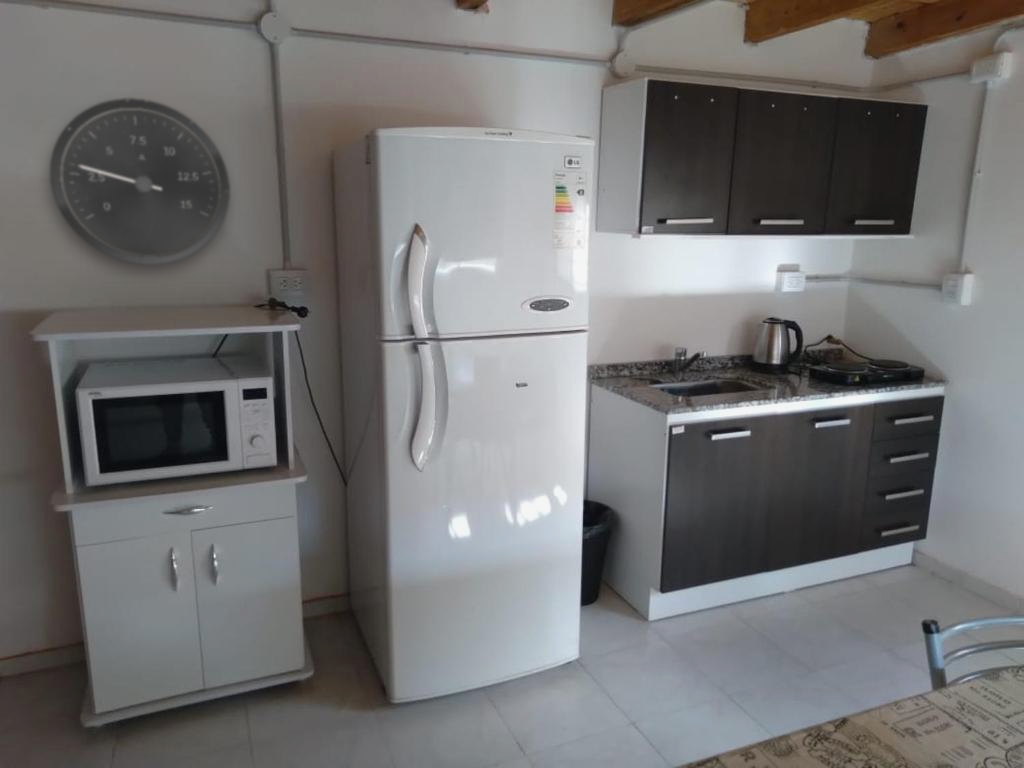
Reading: {"value": 3, "unit": "A"}
